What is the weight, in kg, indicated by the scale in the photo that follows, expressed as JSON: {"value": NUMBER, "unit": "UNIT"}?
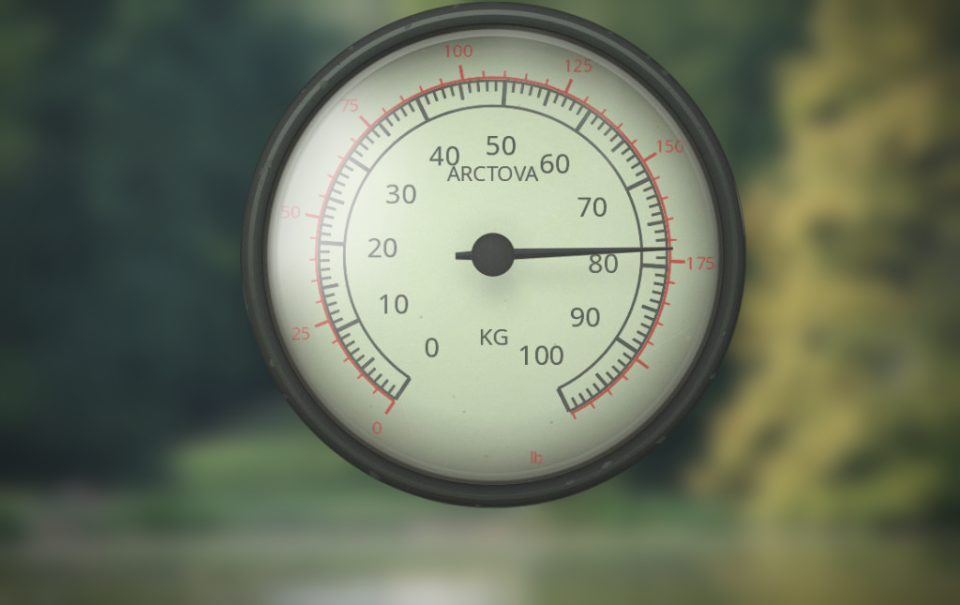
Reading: {"value": 78, "unit": "kg"}
